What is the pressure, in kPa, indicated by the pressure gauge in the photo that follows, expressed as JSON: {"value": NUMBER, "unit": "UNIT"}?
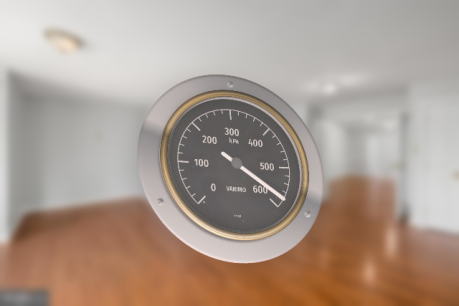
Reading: {"value": 580, "unit": "kPa"}
